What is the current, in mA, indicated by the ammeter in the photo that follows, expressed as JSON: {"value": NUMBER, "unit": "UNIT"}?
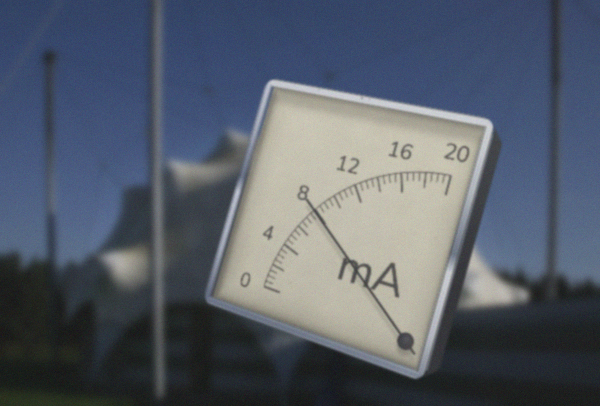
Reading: {"value": 8, "unit": "mA"}
